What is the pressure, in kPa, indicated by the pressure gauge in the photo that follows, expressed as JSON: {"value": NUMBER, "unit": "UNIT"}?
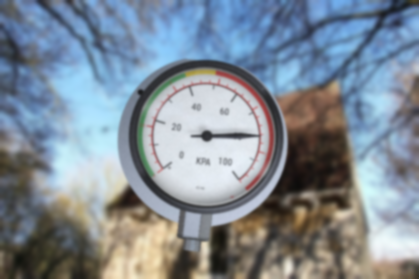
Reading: {"value": 80, "unit": "kPa"}
